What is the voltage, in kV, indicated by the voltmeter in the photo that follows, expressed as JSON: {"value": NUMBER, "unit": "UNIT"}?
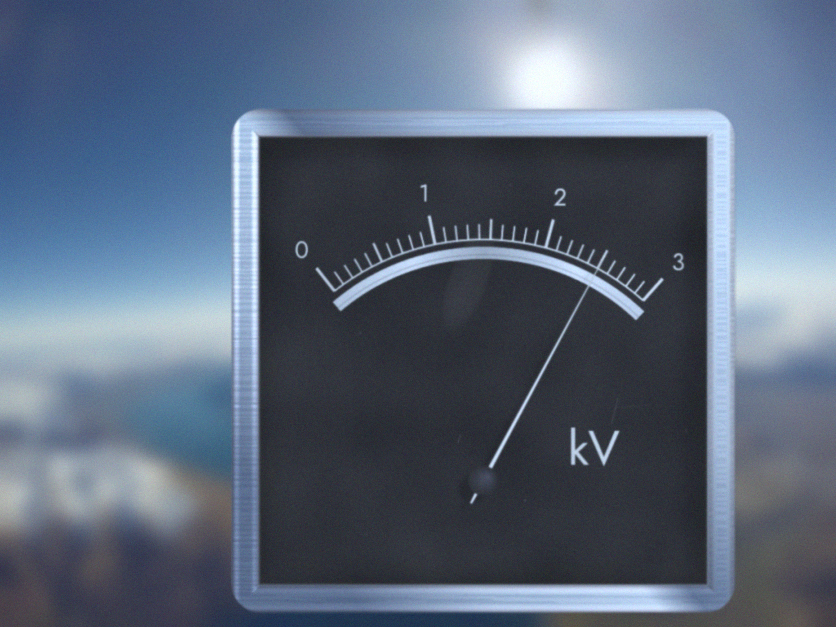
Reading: {"value": 2.5, "unit": "kV"}
